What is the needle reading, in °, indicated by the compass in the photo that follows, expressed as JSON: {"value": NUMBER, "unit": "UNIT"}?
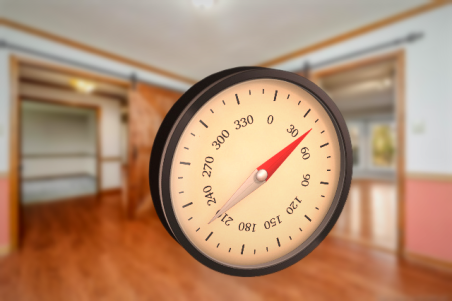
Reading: {"value": 40, "unit": "°"}
